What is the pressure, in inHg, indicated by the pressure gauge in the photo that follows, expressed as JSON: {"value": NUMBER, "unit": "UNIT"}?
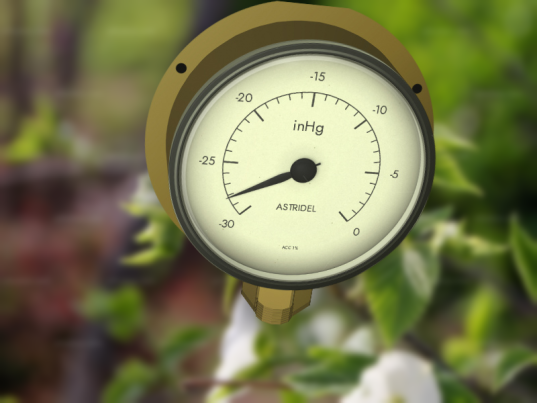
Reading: {"value": -28, "unit": "inHg"}
